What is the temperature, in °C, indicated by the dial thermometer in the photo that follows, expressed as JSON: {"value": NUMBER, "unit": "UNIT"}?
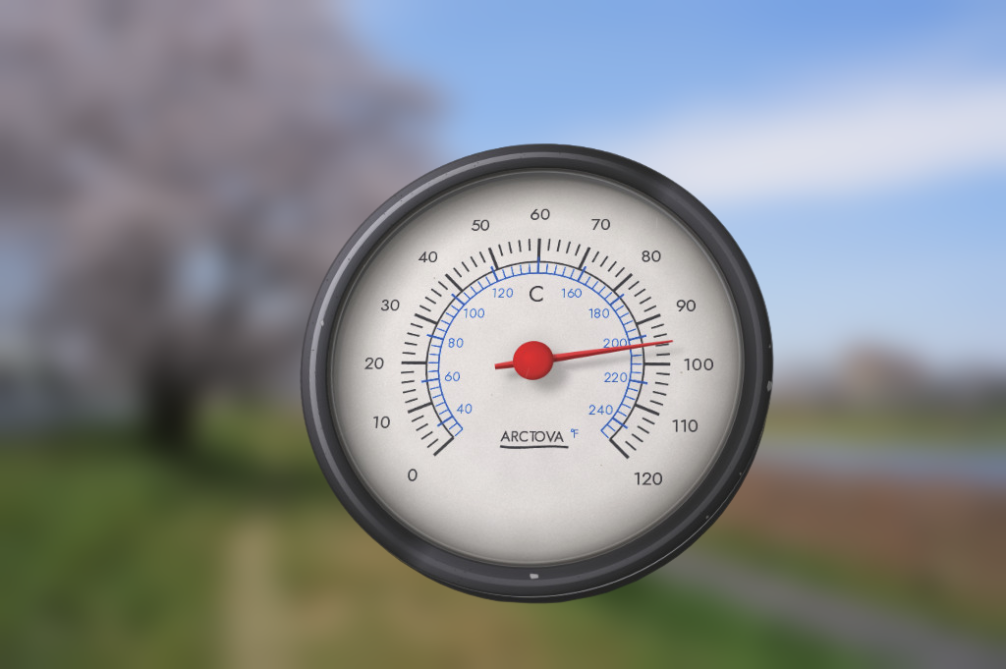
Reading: {"value": 96, "unit": "°C"}
